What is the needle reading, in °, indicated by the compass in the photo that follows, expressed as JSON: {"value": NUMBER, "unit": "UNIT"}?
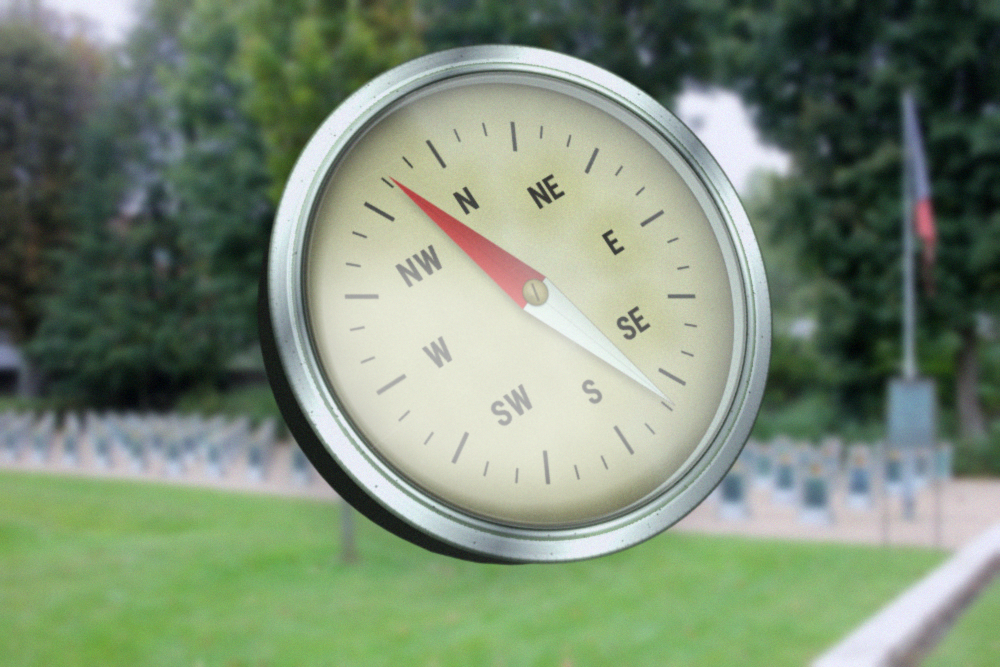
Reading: {"value": 340, "unit": "°"}
